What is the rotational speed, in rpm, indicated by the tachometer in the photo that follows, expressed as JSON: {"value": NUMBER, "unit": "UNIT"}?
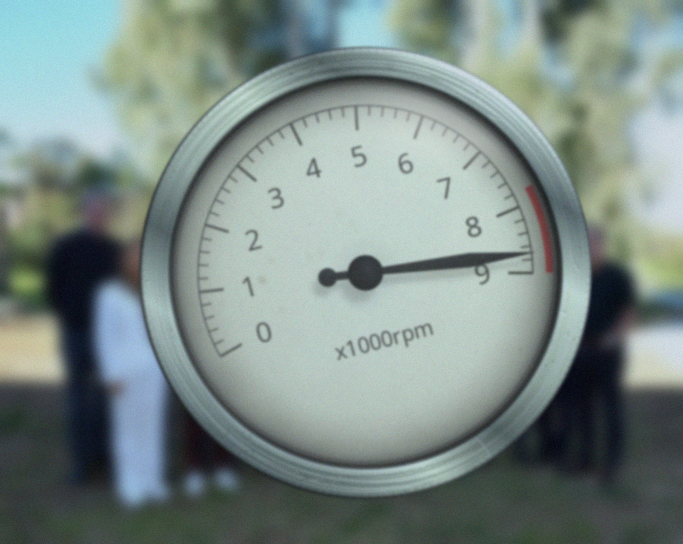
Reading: {"value": 8700, "unit": "rpm"}
